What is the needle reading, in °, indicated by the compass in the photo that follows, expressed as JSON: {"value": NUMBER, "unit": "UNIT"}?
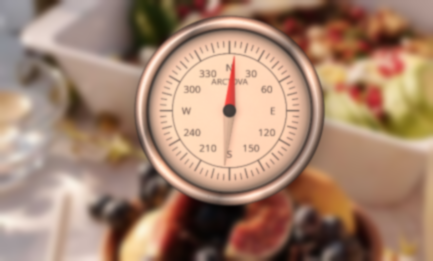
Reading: {"value": 5, "unit": "°"}
